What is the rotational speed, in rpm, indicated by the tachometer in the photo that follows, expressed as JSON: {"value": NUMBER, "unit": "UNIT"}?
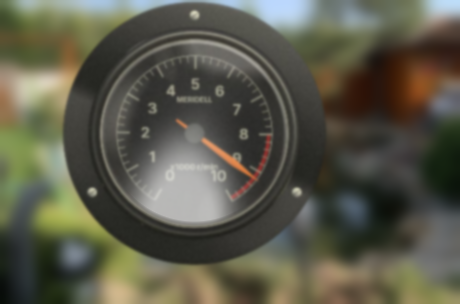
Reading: {"value": 9200, "unit": "rpm"}
